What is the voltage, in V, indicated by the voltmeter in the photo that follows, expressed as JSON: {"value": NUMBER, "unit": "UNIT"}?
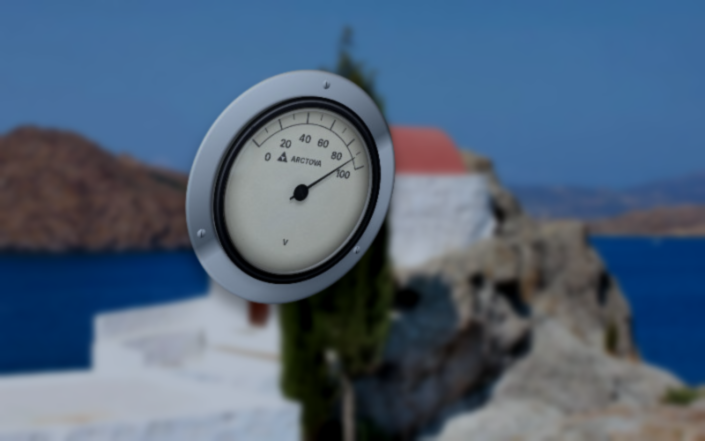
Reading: {"value": 90, "unit": "V"}
